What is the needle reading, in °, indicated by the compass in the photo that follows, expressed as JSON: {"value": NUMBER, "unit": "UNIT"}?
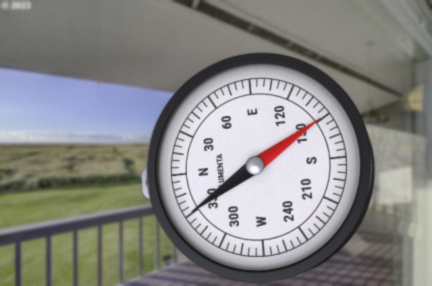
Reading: {"value": 150, "unit": "°"}
